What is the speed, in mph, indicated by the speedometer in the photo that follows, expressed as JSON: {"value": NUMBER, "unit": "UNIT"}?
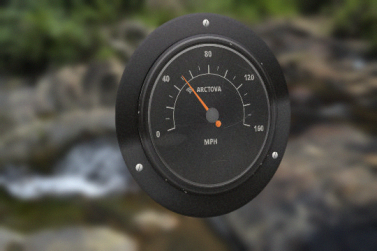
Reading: {"value": 50, "unit": "mph"}
